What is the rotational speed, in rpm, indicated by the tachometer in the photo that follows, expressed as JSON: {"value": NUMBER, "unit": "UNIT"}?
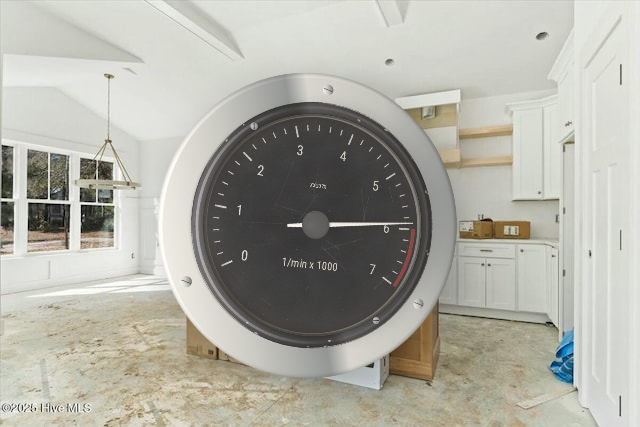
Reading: {"value": 5900, "unit": "rpm"}
